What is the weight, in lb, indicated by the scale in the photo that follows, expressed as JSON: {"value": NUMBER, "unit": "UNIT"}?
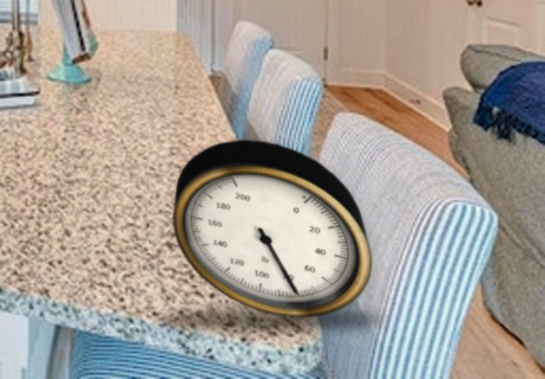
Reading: {"value": 80, "unit": "lb"}
